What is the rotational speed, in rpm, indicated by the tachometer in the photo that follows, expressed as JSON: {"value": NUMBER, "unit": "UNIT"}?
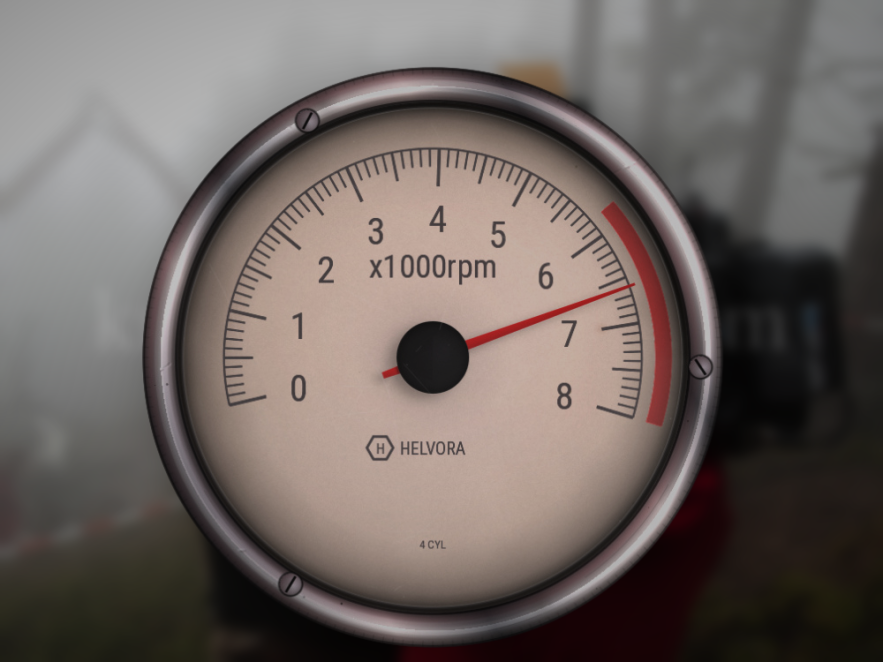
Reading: {"value": 6600, "unit": "rpm"}
